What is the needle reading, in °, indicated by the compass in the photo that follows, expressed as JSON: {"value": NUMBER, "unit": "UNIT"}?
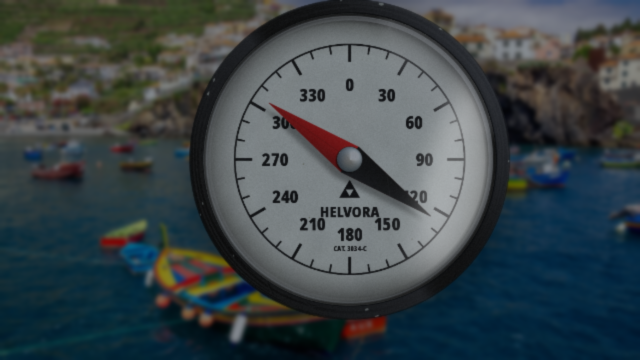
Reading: {"value": 305, "unit": "°"}
